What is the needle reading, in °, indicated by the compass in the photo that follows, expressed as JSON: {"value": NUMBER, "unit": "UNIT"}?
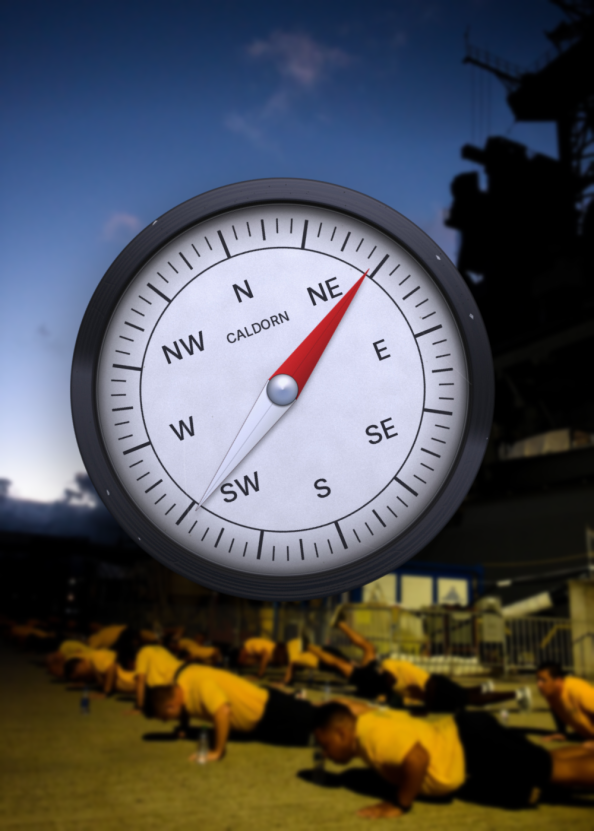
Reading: {"value": 57.5, "unit": "°"}
